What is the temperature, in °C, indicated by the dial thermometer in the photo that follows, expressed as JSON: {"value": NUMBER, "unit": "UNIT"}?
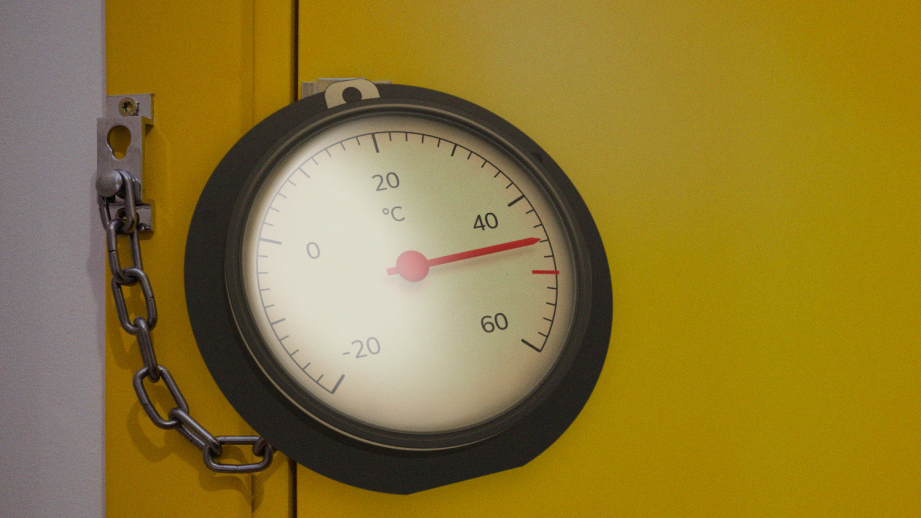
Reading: {"value": 46, "unit": "°C"}
